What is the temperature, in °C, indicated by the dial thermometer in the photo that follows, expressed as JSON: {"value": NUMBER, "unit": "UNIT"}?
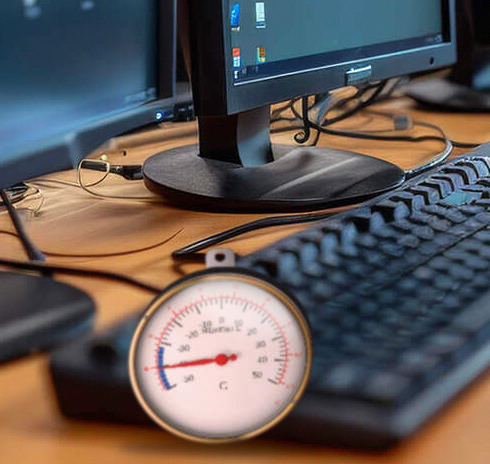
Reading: {"value": -40, "unit": "°C"}
